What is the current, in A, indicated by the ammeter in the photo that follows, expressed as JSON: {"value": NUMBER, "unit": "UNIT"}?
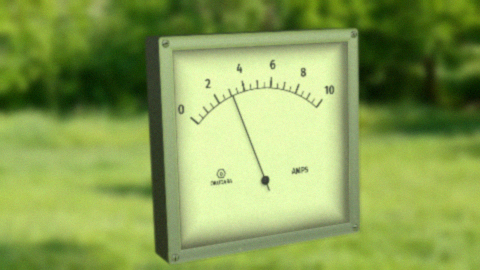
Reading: {"value": 3, "unit": "A"}
